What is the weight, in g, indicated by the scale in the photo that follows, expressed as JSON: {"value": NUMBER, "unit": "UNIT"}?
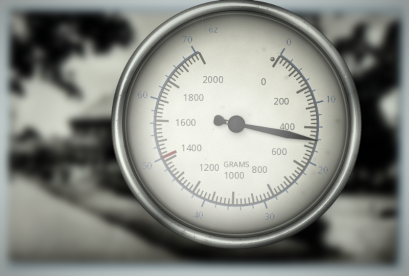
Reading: {"value": 460, "unit": "g"}
